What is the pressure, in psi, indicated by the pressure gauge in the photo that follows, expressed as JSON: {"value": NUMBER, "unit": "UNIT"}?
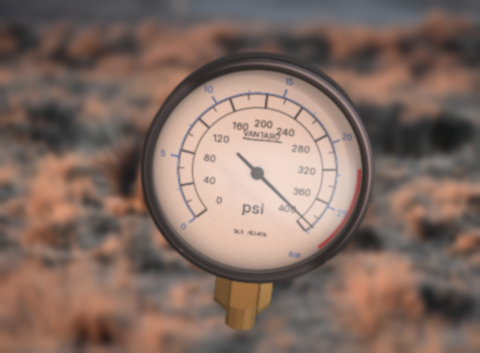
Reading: {"value": 390, "unit": "psi"}
